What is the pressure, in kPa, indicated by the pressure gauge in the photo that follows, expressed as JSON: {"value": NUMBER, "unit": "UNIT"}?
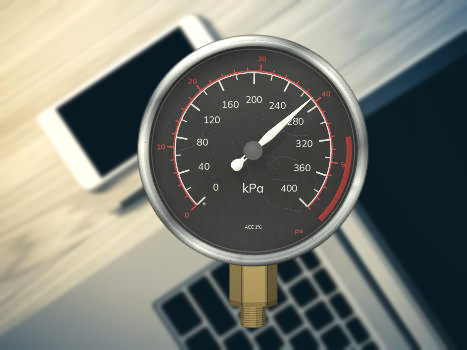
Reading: {"value": 270, "unit": "kPa"}
